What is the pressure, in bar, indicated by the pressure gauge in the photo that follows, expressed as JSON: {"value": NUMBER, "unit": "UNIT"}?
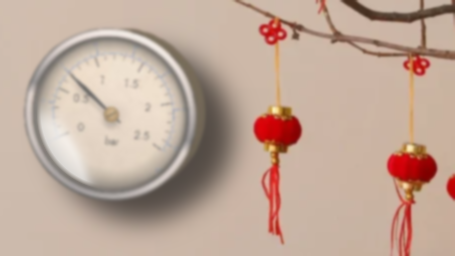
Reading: {"value": 0.7, "unit": "bar"}
